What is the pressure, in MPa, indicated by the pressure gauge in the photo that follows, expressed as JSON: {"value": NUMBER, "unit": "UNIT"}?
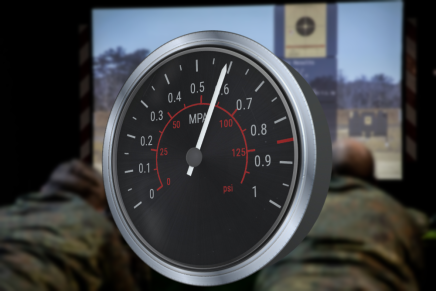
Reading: {"value": 0.6, "unit": "MPa"}
